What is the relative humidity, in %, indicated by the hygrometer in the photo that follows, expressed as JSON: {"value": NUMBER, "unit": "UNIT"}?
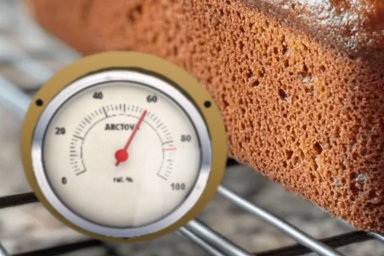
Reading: {"value": 60, "unit": "%"}
